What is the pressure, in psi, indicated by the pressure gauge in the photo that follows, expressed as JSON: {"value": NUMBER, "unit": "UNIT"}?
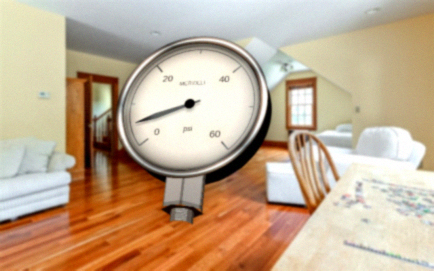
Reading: {"value": 5, "unit": "psi"}
